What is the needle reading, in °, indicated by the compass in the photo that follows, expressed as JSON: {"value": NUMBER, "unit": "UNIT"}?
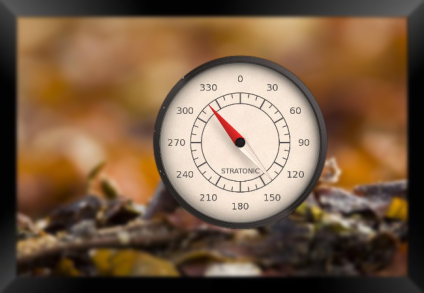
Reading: {"value": 320, "unit": "°"}
